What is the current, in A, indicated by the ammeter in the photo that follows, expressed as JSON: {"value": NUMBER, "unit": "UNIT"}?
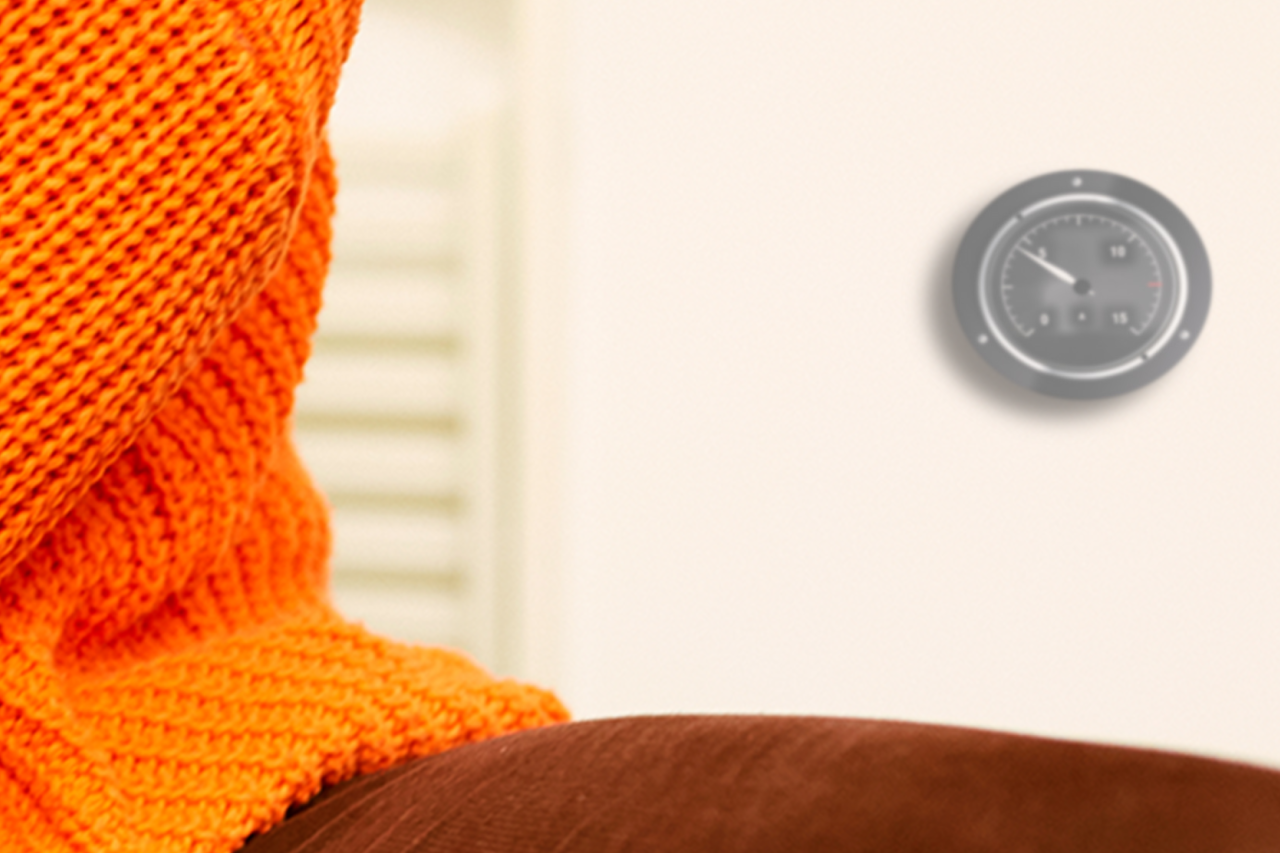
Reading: {"value": 4.5, "unit": "A"}
